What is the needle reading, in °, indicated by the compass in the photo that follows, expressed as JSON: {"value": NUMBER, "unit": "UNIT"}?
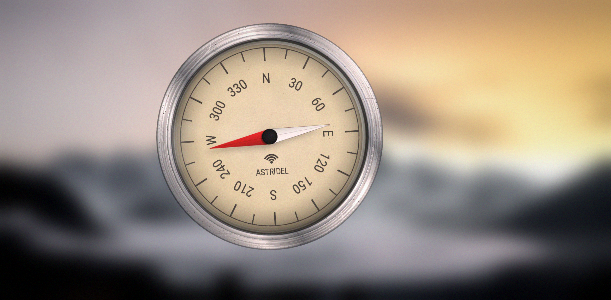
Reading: {"value": 262.5, "unit": "°"}
